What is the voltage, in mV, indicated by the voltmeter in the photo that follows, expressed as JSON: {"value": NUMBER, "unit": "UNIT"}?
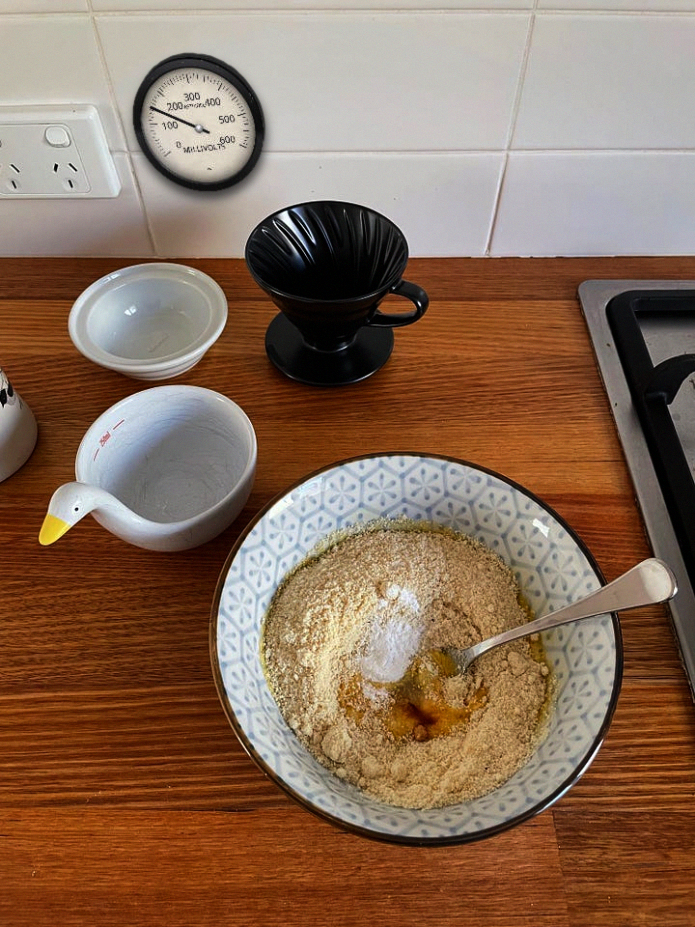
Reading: {"value": 150, "unit": "mV"}
